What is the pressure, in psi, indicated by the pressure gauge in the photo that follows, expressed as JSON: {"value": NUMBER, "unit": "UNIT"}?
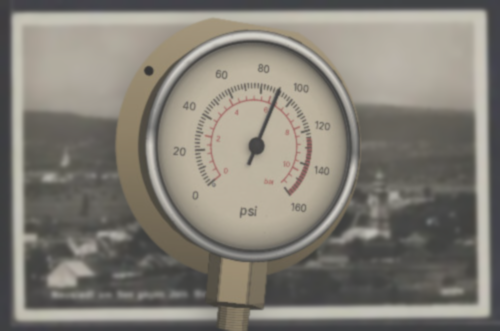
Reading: {"value": 90, "unit": "psi"}
